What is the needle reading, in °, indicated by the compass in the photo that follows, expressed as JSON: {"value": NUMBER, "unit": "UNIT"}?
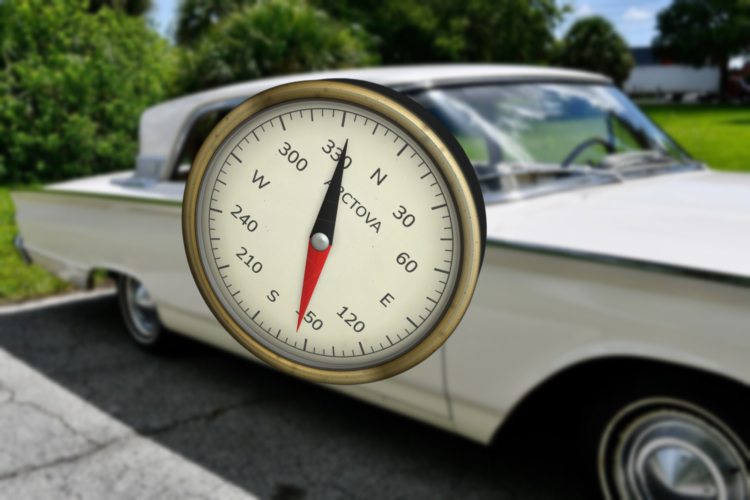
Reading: {"value": 155, "unit": "°"}
